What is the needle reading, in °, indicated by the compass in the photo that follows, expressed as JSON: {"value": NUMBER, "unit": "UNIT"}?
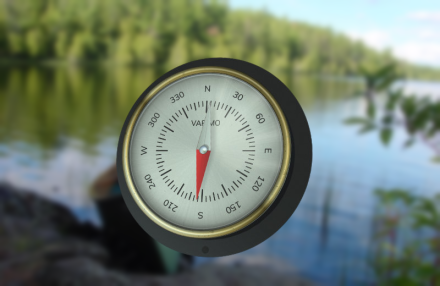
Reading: {"value": 185, "unit": "°"}
